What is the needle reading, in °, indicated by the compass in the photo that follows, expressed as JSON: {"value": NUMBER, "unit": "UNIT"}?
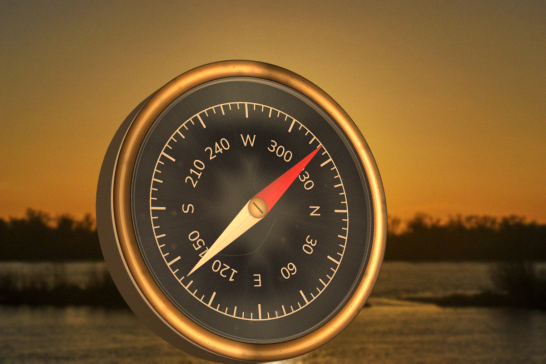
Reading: {"value": 320, "unit": "°"}
